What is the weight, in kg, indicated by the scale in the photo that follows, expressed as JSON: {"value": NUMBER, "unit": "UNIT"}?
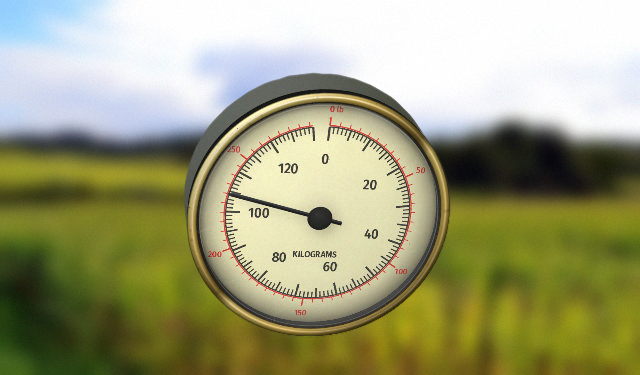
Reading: {"value": 105, "unit": "kg"}
